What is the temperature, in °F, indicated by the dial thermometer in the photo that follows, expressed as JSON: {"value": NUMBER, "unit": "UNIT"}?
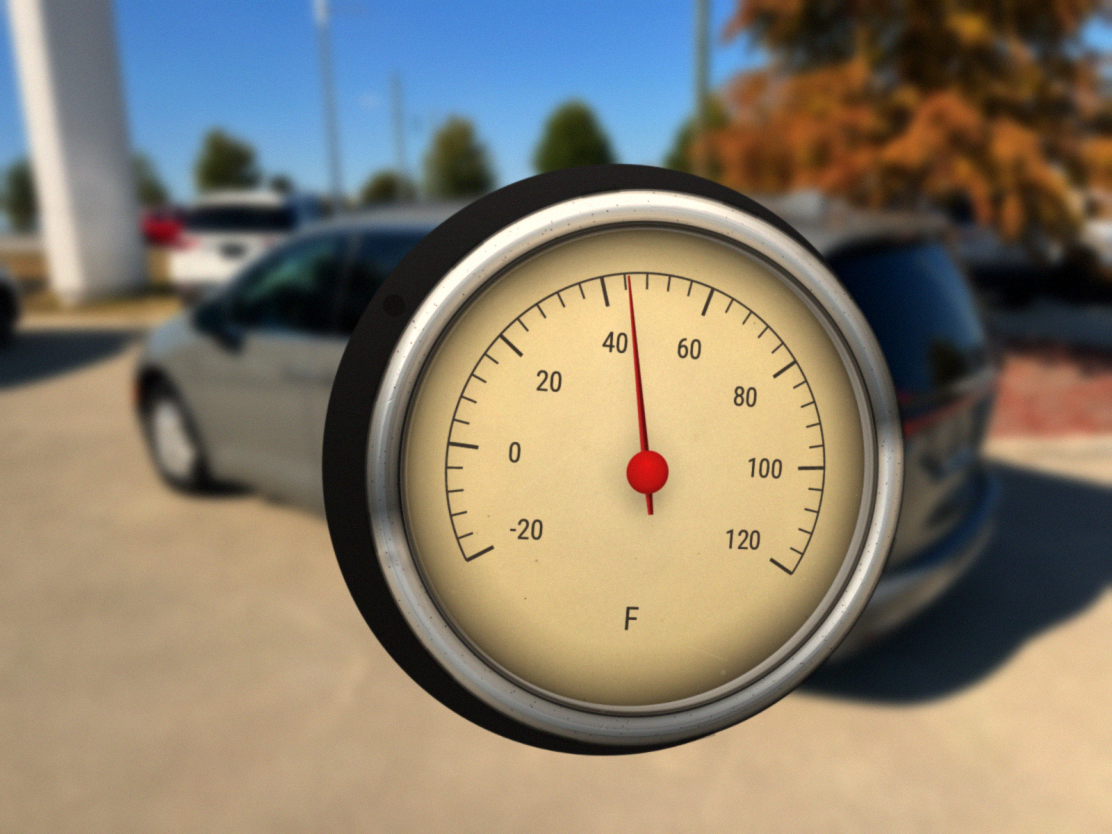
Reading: {"value": 44, "unit": "°F"}
